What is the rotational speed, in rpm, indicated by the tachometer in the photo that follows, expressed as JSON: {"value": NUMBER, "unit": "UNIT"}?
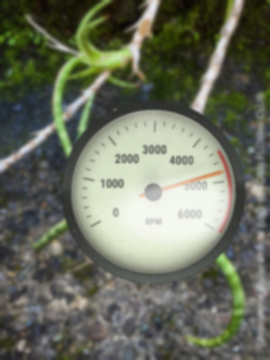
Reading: {"value": 4800, "unit": "rpm"}
